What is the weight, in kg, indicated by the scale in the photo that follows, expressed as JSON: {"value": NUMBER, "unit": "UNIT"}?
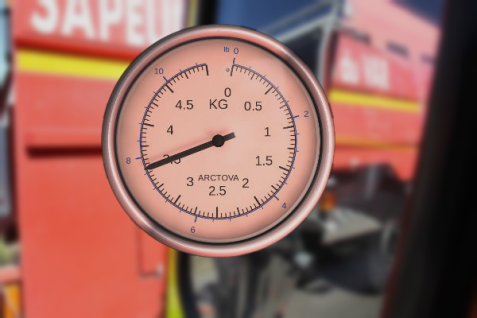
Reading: {"value": 3.5, "unit": "kg"}
